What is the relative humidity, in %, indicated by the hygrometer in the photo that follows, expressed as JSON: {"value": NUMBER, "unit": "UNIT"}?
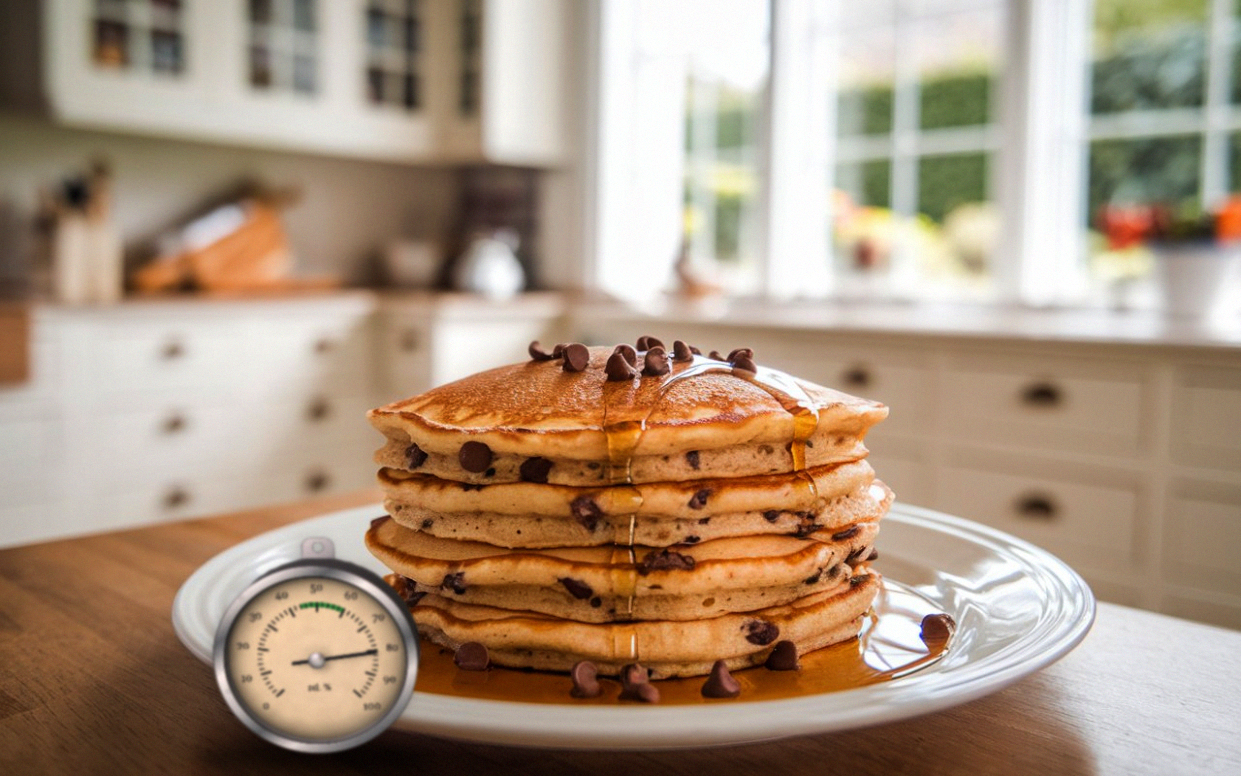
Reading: {"value": 80, "unit": "%"}
